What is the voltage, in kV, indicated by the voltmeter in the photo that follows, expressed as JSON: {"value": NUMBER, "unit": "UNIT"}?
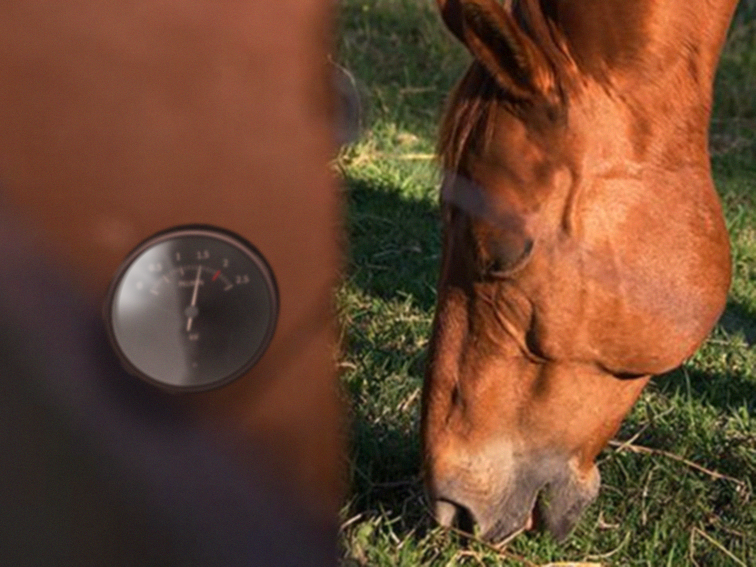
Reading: {"value": 1.5, "unit": "kV"}
